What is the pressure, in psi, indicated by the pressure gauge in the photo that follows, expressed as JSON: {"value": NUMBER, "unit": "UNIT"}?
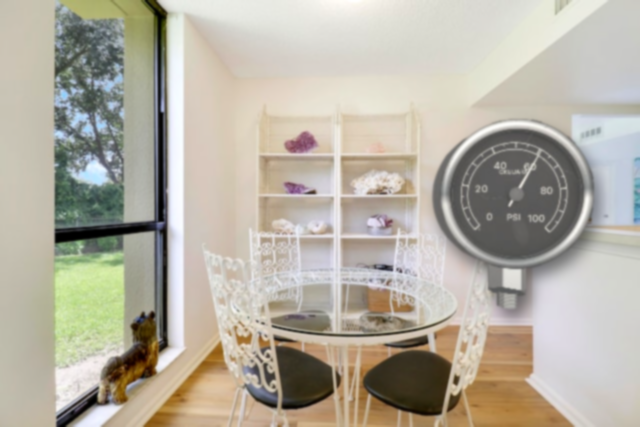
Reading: {"value": 60, "unit": "psi"}
